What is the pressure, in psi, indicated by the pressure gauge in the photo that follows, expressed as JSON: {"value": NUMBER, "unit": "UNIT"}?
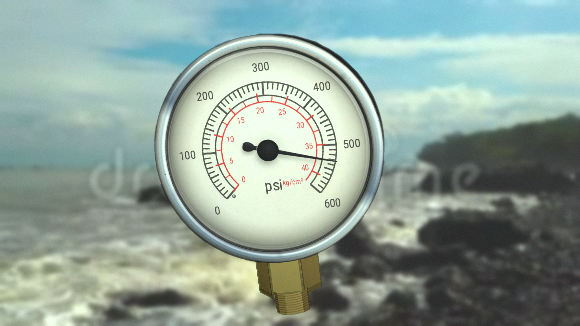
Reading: {"value": 530, "unit": "psi"}
